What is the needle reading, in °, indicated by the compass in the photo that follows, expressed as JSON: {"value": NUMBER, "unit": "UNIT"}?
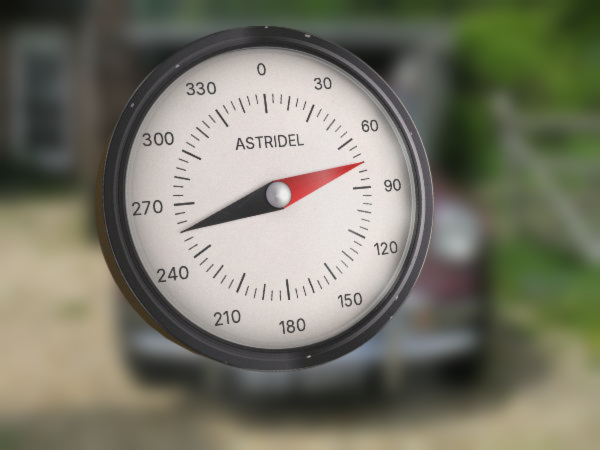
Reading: {"value": 75, "unit": "°"}
